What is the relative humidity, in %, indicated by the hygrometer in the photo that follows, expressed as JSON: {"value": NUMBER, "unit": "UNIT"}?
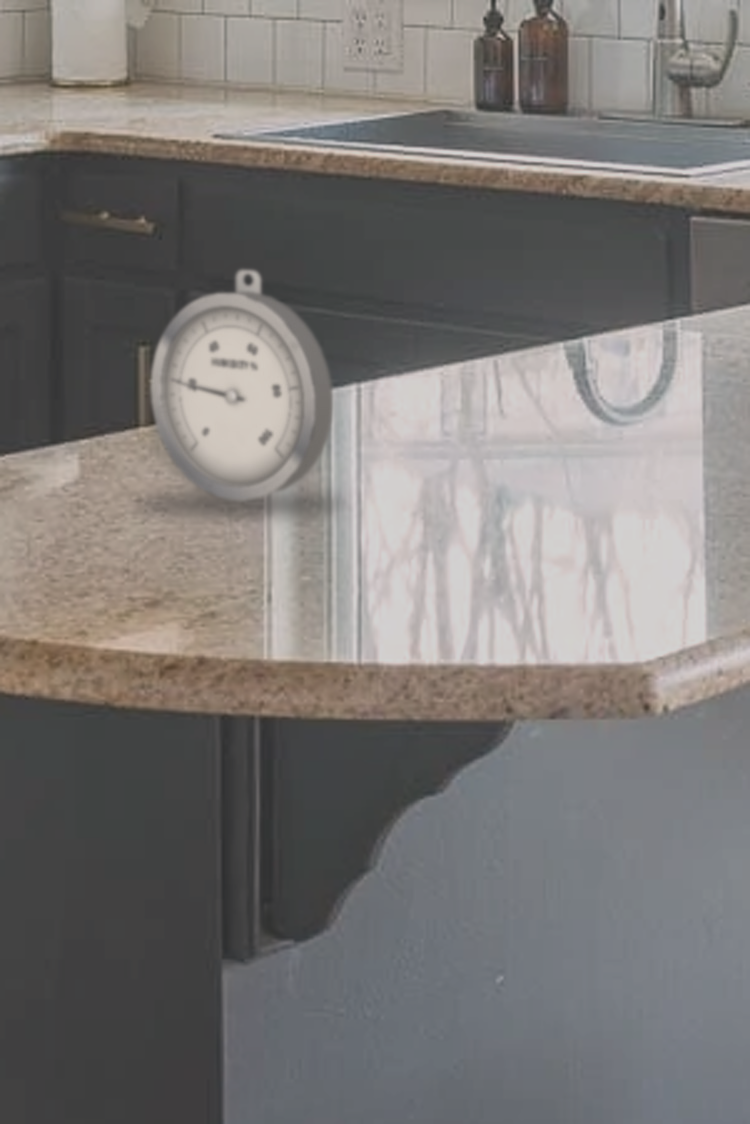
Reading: {"value": 20, "unit": "%"}
